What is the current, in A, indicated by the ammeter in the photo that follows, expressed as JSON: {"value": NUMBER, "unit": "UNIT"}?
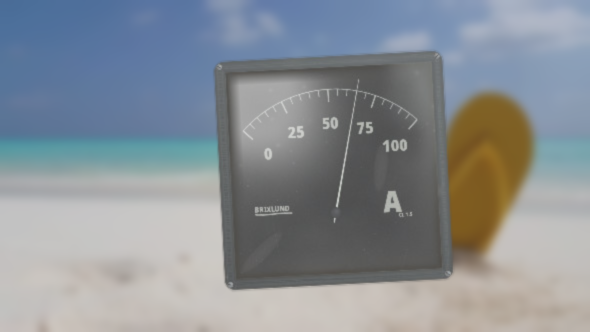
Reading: {"value": 65, "unit": "A"}
